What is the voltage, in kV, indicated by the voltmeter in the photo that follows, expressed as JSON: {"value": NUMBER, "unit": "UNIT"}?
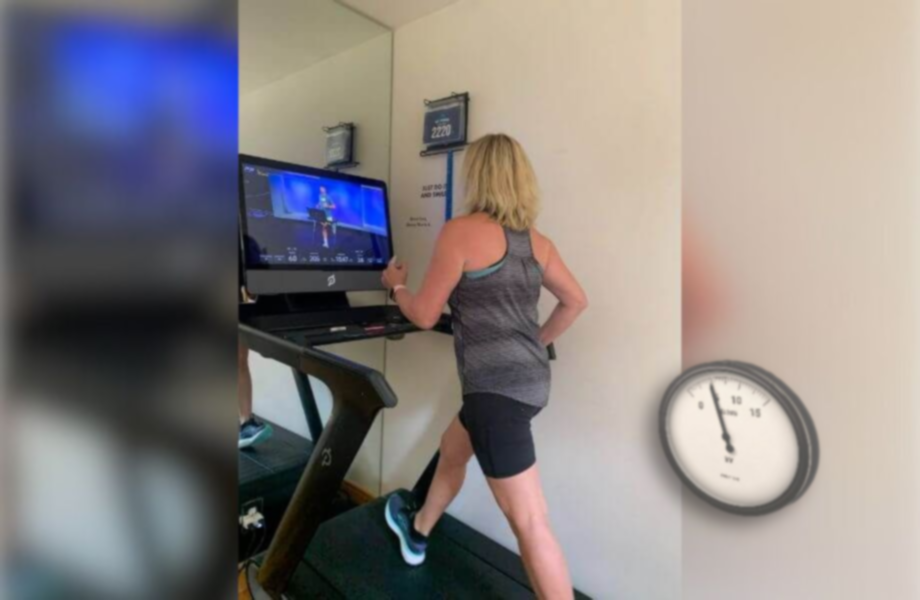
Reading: {"value": 5, "unit": "kV"}
